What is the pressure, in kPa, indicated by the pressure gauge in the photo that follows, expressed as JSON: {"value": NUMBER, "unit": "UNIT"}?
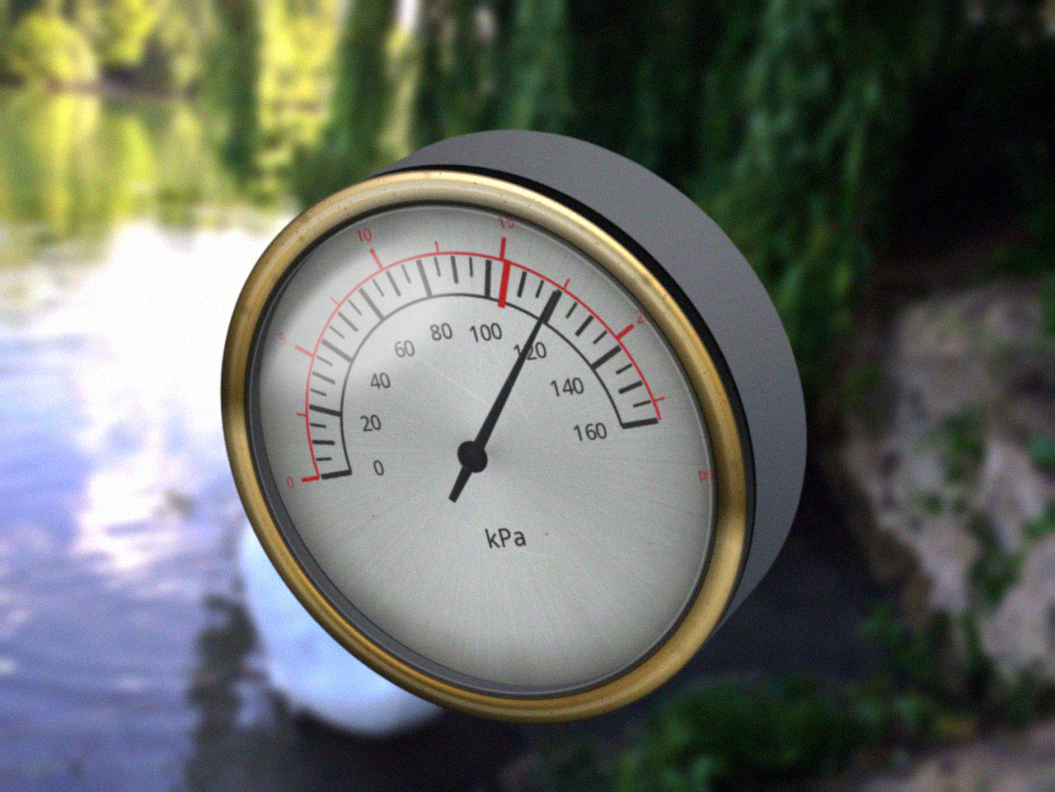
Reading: {"value": 120, "unit": "kPa"}
